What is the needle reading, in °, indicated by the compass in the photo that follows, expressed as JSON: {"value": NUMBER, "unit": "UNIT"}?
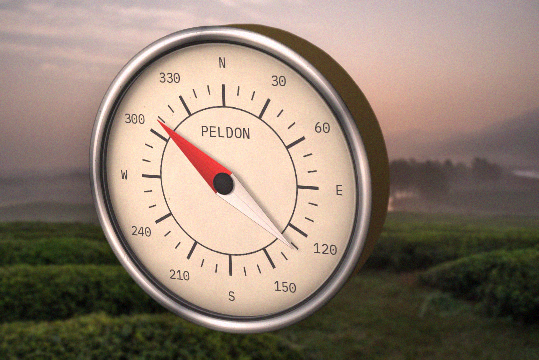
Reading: {"value": 310, "unit": "°"}
